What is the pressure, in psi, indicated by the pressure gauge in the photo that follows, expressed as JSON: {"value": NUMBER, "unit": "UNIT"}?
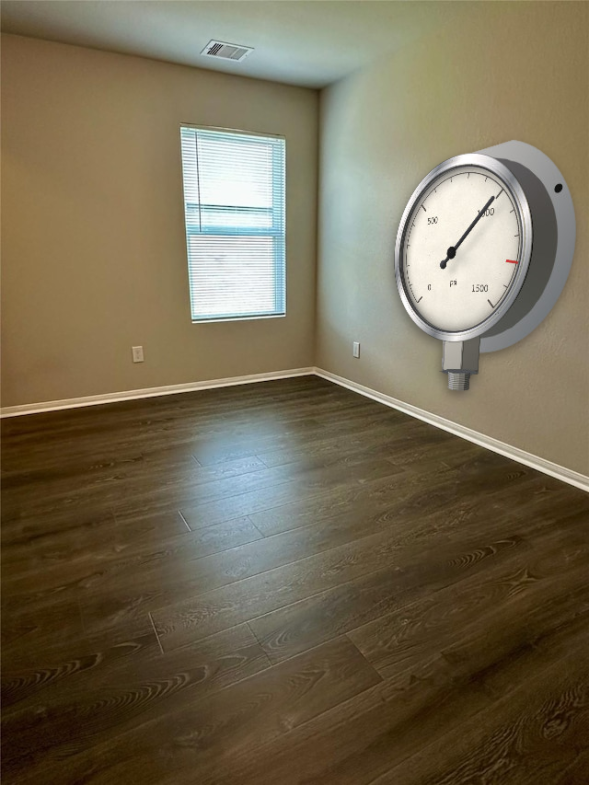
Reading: {"value": 1000, "unit": "psi"}
